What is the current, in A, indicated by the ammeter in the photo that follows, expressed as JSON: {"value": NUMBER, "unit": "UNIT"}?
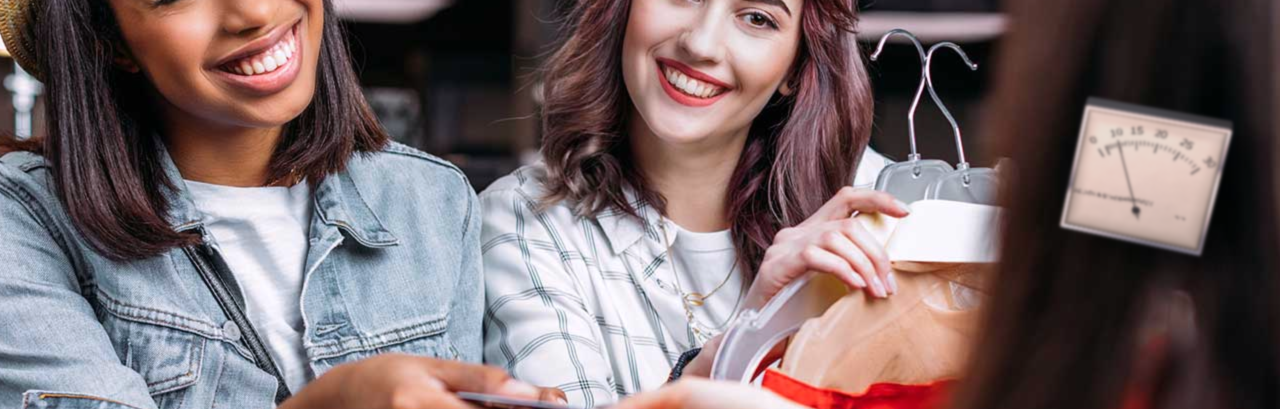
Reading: {"value": 10, "unit": "A"}
